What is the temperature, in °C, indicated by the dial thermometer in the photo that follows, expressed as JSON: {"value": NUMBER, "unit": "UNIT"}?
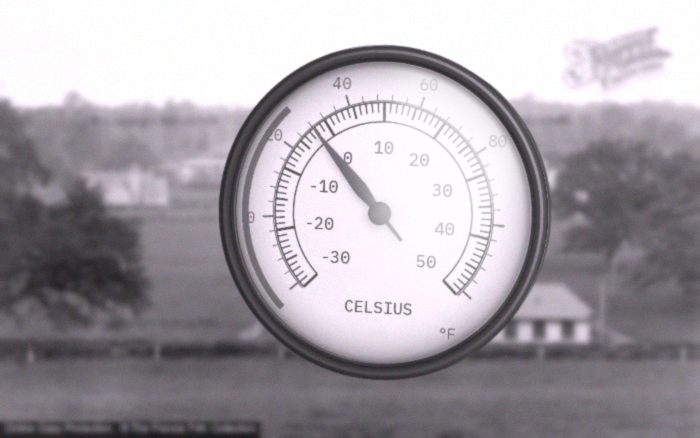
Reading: {"value": -2, "unit": "°C"}
